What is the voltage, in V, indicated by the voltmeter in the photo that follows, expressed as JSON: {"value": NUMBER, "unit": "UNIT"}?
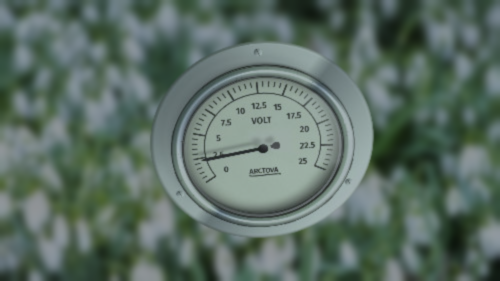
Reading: {"value": 2.5, "unit": "V"}
